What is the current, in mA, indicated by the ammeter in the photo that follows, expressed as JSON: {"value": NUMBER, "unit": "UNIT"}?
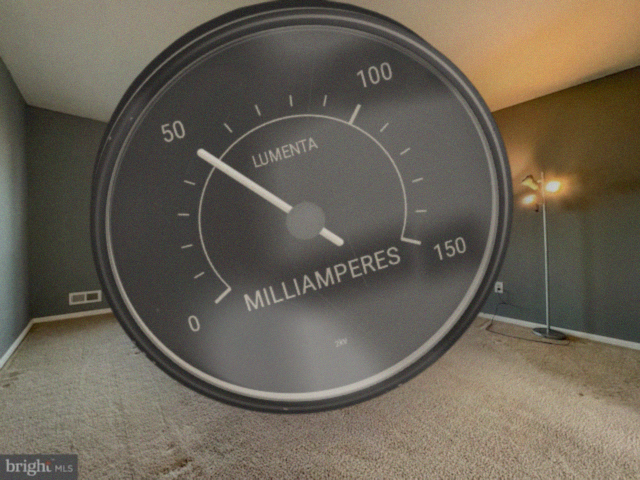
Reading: {"value": 50, "unit": "mA"}
